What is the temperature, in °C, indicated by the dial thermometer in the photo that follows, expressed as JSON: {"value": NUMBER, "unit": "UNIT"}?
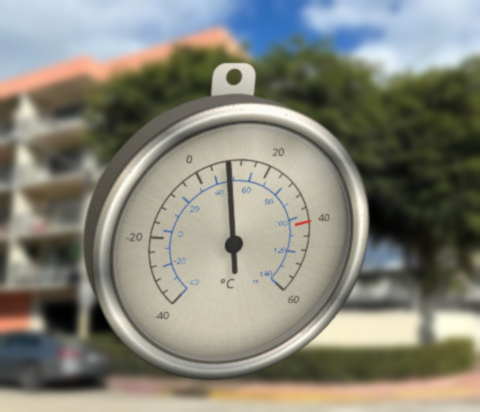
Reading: {"value": 8, "unit": "°C"}
